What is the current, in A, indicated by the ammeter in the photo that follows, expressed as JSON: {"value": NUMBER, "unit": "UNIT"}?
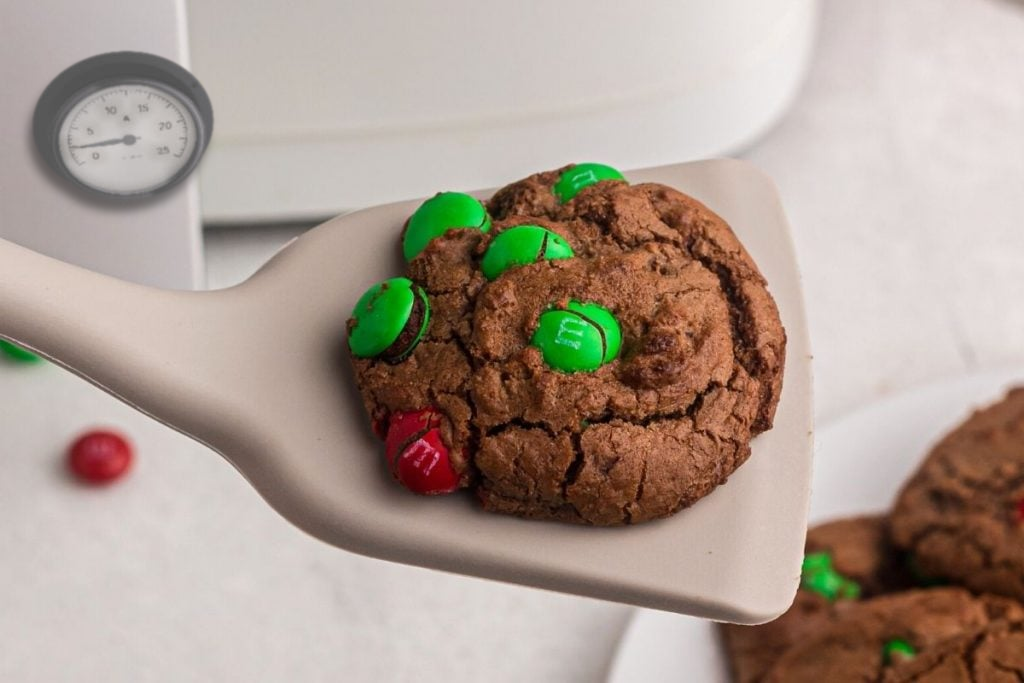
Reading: {"value": 2.5, "unit": "A"}
